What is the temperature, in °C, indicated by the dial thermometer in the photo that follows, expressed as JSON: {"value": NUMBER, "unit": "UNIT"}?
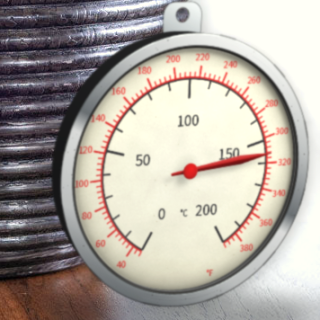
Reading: {"value": 155, "unit": "°C"}
